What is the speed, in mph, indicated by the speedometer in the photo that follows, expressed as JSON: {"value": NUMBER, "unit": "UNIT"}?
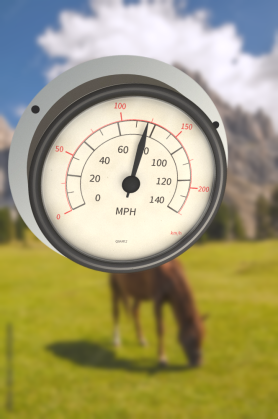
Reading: {"value": 75, "unit": "mph"}
